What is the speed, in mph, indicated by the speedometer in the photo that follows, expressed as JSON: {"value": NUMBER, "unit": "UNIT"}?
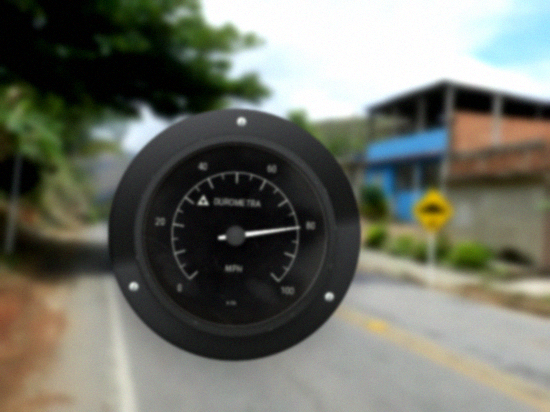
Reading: {"value": 80, "unit": "mph"}
